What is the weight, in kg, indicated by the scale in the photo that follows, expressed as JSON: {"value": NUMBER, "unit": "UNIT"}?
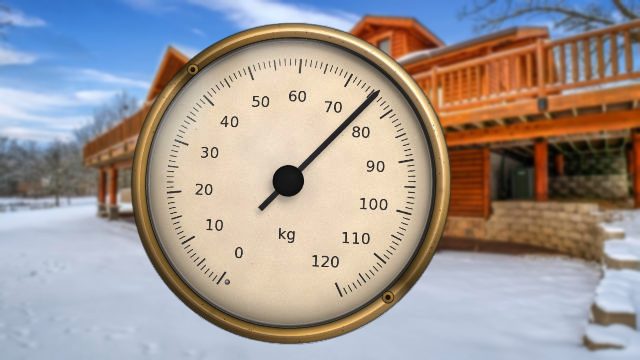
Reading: {"value": 76, "unit": "kg"}
